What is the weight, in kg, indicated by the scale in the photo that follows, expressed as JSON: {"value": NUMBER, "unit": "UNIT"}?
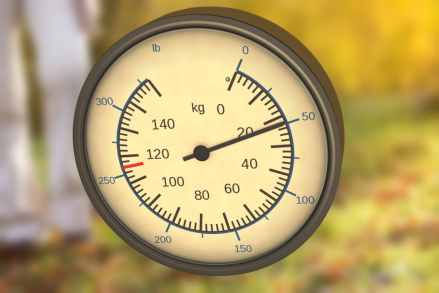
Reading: {"value": 22, "unit": "kg"}
